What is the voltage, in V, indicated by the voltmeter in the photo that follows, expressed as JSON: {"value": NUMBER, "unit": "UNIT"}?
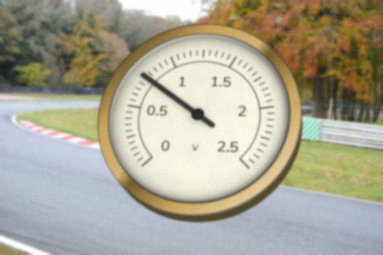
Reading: {"value": 0.75, "unit": "V"}
